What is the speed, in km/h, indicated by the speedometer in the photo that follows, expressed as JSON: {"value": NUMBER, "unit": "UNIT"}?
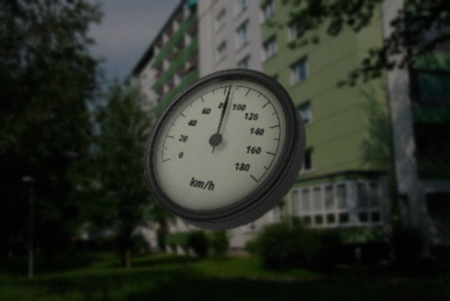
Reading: {"value": 85, "unit": "km/h"}
